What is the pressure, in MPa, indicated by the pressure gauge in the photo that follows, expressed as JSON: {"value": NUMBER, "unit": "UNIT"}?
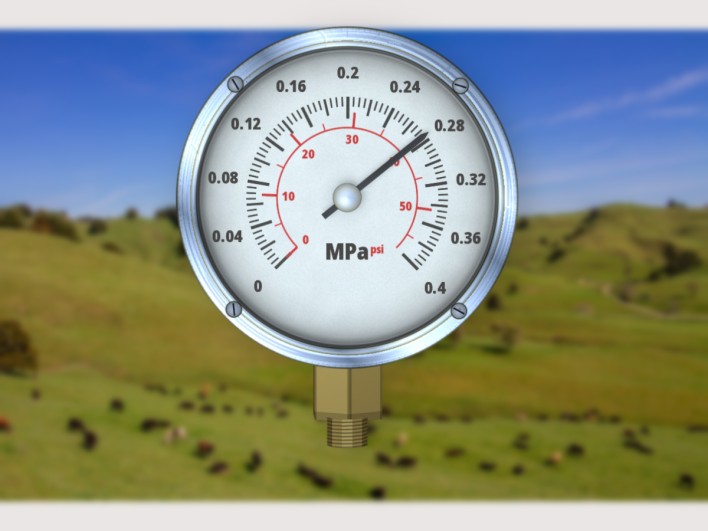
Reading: {"value": 0.275, "unit": "MPa"}
